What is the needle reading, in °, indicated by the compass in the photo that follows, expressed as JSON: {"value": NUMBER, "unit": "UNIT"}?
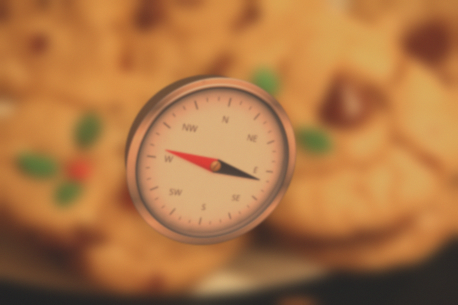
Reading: {"value": 280, "unit": "°"}
